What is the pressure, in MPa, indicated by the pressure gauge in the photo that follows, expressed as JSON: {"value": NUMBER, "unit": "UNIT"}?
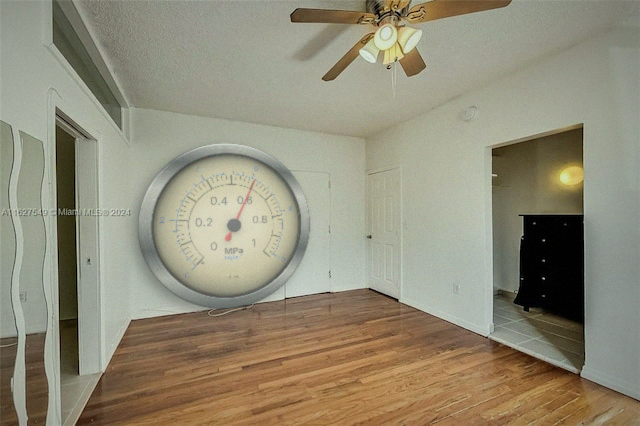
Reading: {"value": 0.6, "unit": "MPa"}
